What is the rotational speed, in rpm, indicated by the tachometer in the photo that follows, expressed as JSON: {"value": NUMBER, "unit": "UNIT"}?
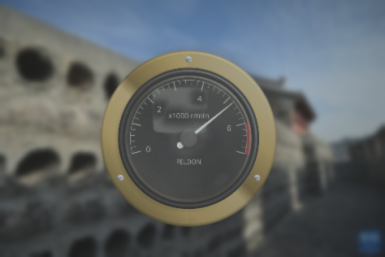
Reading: {"value": 5200, "unit": "rpm"}
